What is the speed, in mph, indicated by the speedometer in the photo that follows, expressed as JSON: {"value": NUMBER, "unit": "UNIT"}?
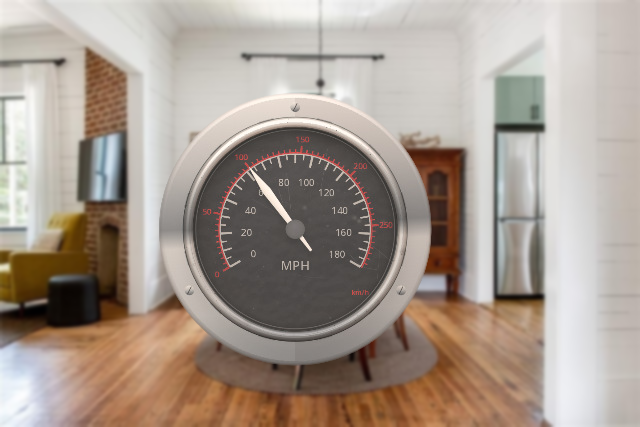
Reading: {"value": 62.5, "unit": "mph"}
